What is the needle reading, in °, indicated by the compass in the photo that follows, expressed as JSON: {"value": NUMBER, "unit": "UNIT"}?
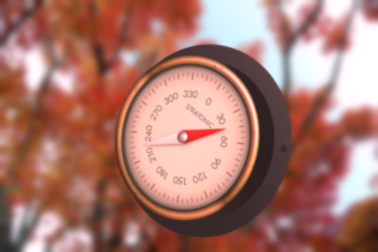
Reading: {"value": 45, "unit": "°"}
